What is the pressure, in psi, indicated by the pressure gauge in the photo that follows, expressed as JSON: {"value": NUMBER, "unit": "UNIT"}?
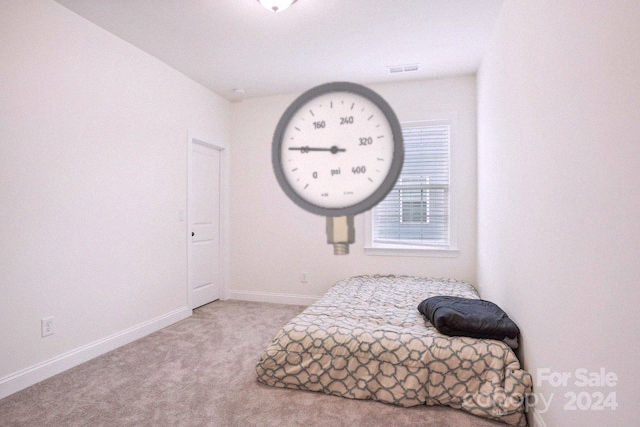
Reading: {"value": 80, "unit": "psi"}
